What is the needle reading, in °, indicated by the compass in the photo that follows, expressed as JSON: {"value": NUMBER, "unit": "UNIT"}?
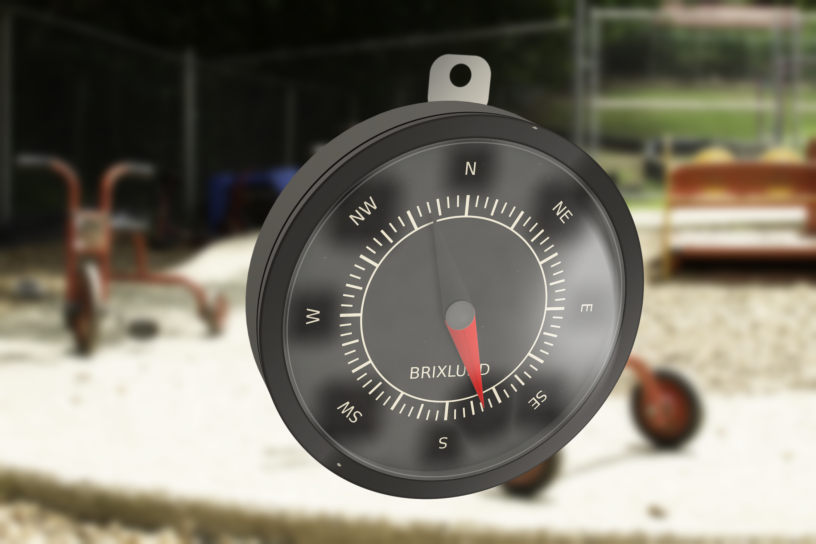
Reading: {"value": 160, "unit": "°"}
